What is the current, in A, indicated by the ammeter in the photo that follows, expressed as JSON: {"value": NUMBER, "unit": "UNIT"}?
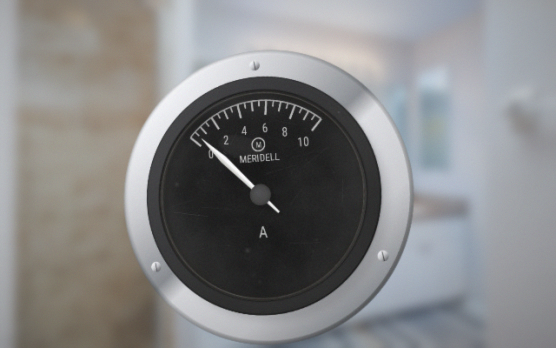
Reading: {"value": 0.5, "unit": "A"}
